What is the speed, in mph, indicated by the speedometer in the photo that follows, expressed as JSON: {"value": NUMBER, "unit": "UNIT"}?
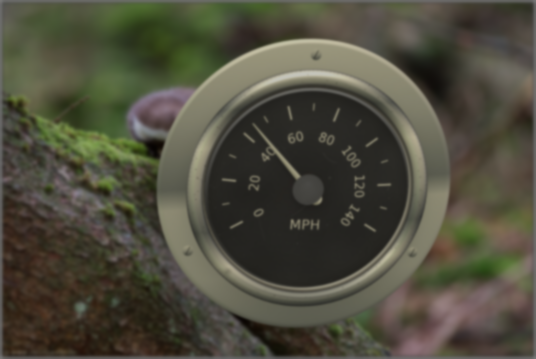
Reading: {"value": 45, "unit": "mph"}
